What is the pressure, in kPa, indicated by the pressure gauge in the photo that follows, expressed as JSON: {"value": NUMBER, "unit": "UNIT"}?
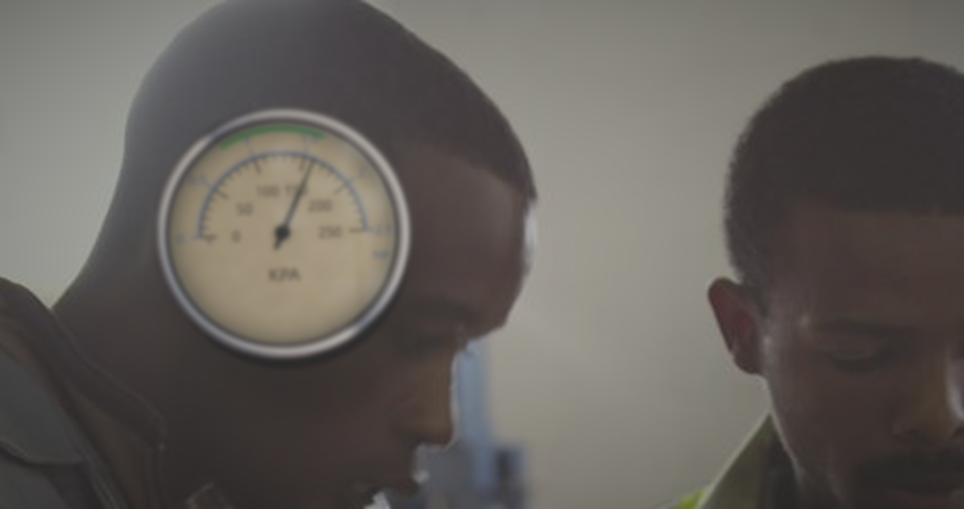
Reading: {"value": 160, "unit": "kPa"}
